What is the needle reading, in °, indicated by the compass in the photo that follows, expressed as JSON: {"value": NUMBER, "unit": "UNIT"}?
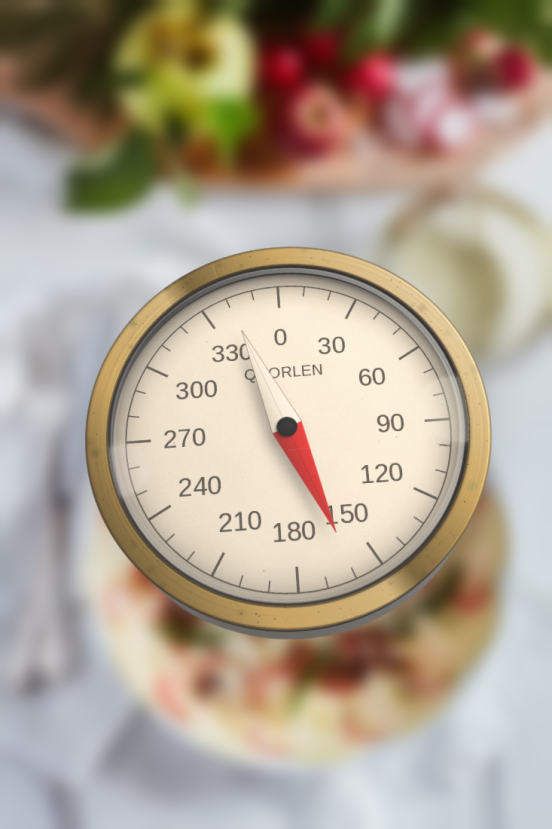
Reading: {"value": 160, "unit": "°"}
